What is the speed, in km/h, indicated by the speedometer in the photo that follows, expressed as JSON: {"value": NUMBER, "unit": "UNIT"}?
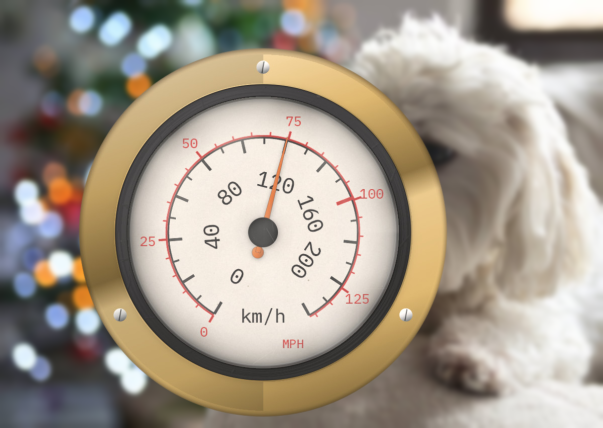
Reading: {"value": 120, "unit": "km/h"}
